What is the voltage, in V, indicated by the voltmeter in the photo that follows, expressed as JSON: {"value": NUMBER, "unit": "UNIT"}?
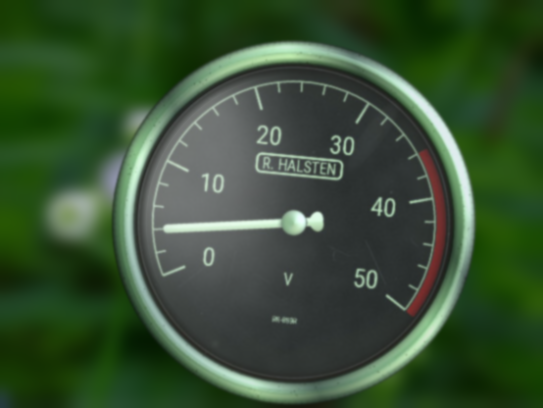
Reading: {"value": 4, "unit": "V"}
